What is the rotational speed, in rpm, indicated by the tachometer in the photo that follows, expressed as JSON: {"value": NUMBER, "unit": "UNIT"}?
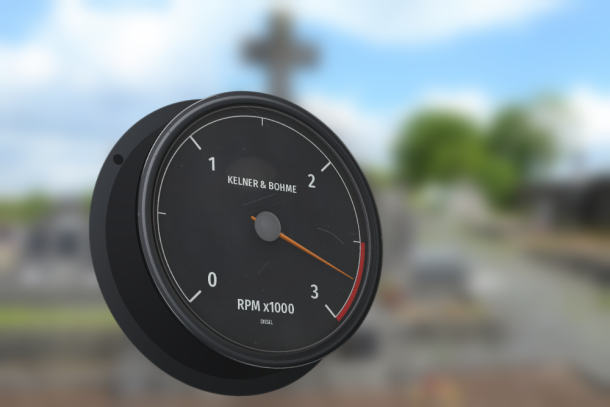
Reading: {"value": 2750, "unit": "rpm"}
